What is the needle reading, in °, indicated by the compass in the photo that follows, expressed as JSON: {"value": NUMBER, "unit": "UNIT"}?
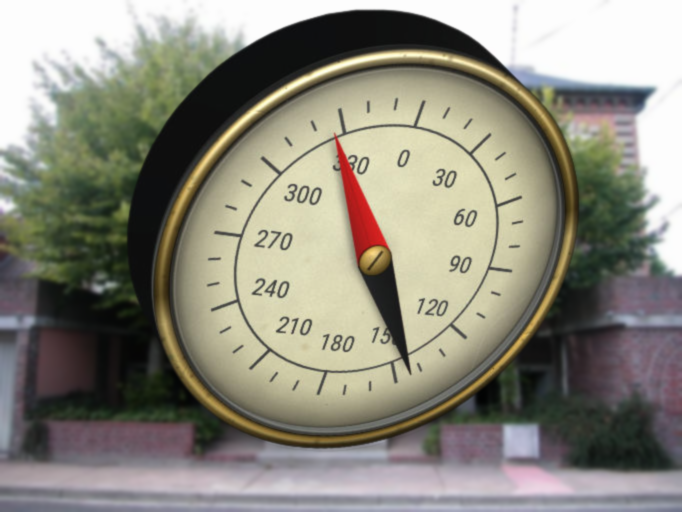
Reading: {"value": 325, "unit": "°"}
